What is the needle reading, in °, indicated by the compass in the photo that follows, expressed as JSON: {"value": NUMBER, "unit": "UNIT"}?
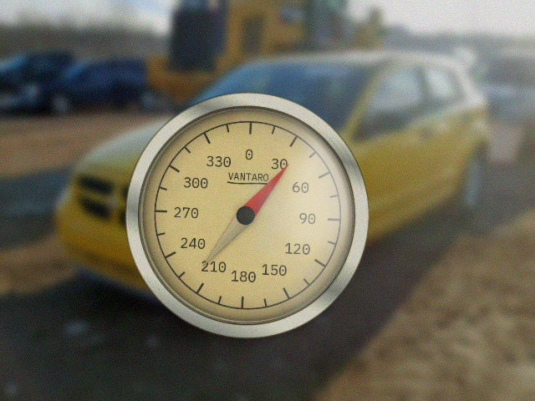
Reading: {"value": 37.5, "unit": "°"}
